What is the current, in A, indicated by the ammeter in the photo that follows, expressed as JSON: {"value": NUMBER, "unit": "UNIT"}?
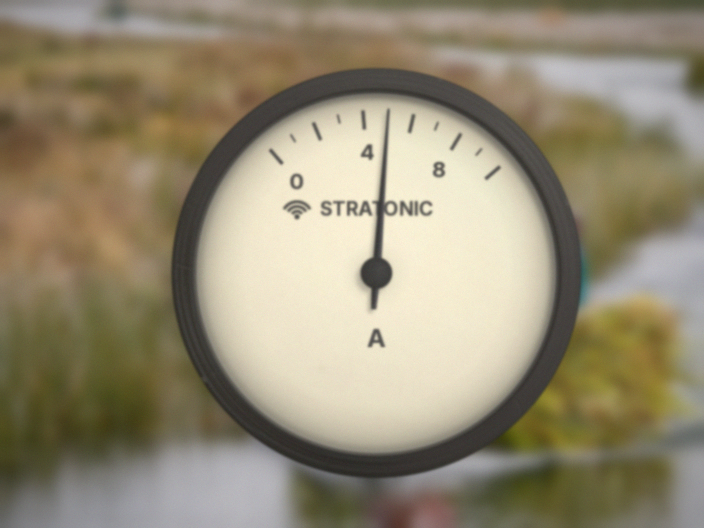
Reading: {"value": 5, "unit": "A"}
